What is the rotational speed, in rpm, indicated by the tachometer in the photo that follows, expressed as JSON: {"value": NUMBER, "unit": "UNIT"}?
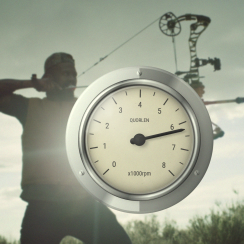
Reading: {"value": 6250, "unit": "rpm"}
